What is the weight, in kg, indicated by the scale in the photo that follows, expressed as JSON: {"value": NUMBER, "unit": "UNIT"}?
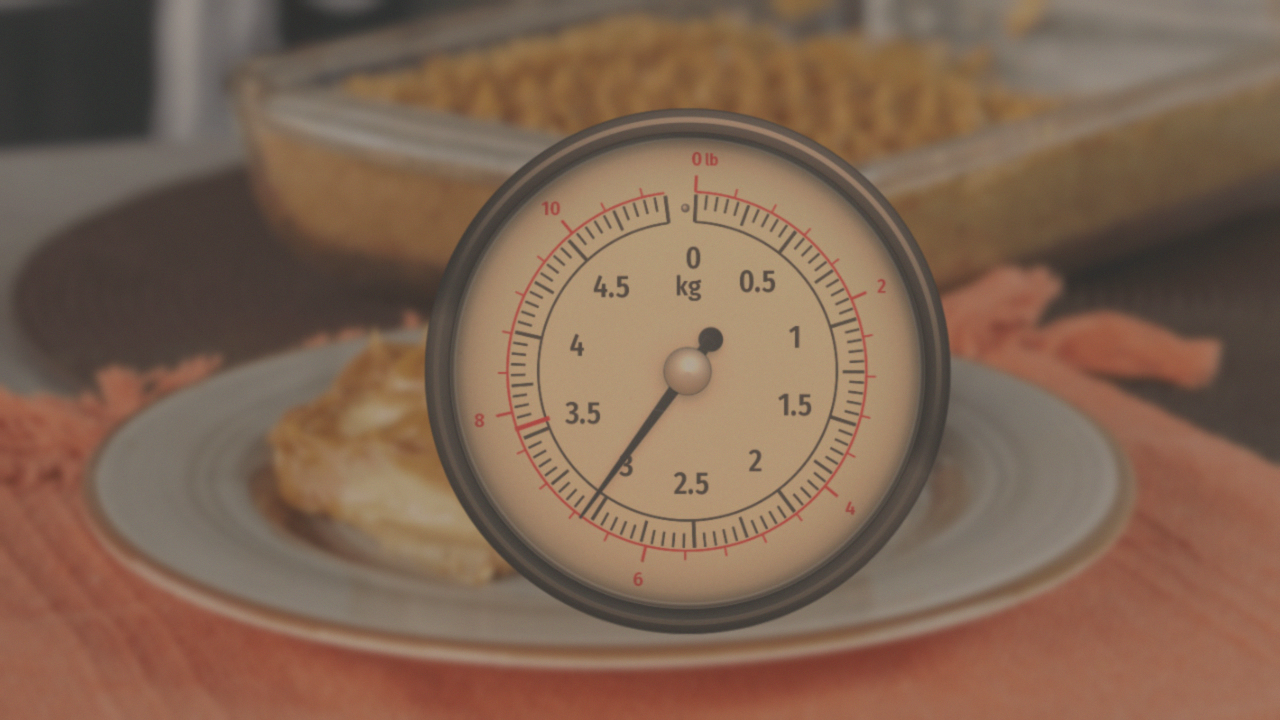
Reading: {"value": 3.05, "unit": "kg"}
